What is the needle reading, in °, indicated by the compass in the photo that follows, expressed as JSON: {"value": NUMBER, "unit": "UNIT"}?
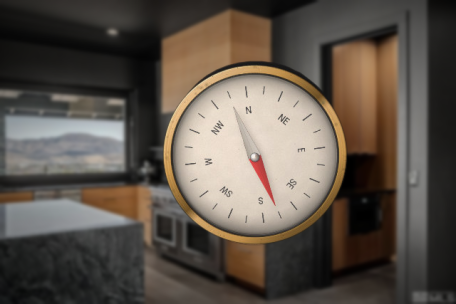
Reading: {"value": 165, "unit": "°"}
